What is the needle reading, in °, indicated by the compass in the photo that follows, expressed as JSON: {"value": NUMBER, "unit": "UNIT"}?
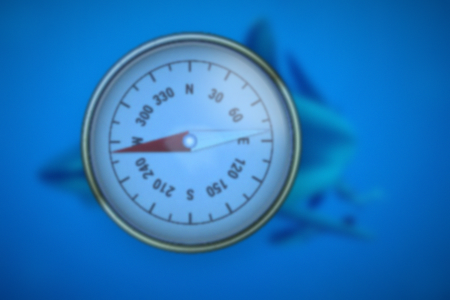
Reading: {"value": 262.5, "unit": "°"}
